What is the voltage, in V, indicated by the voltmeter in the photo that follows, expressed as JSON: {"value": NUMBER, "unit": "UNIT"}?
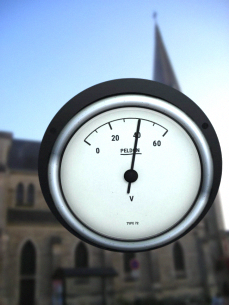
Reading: {"value": 40, "unit": "V"}
